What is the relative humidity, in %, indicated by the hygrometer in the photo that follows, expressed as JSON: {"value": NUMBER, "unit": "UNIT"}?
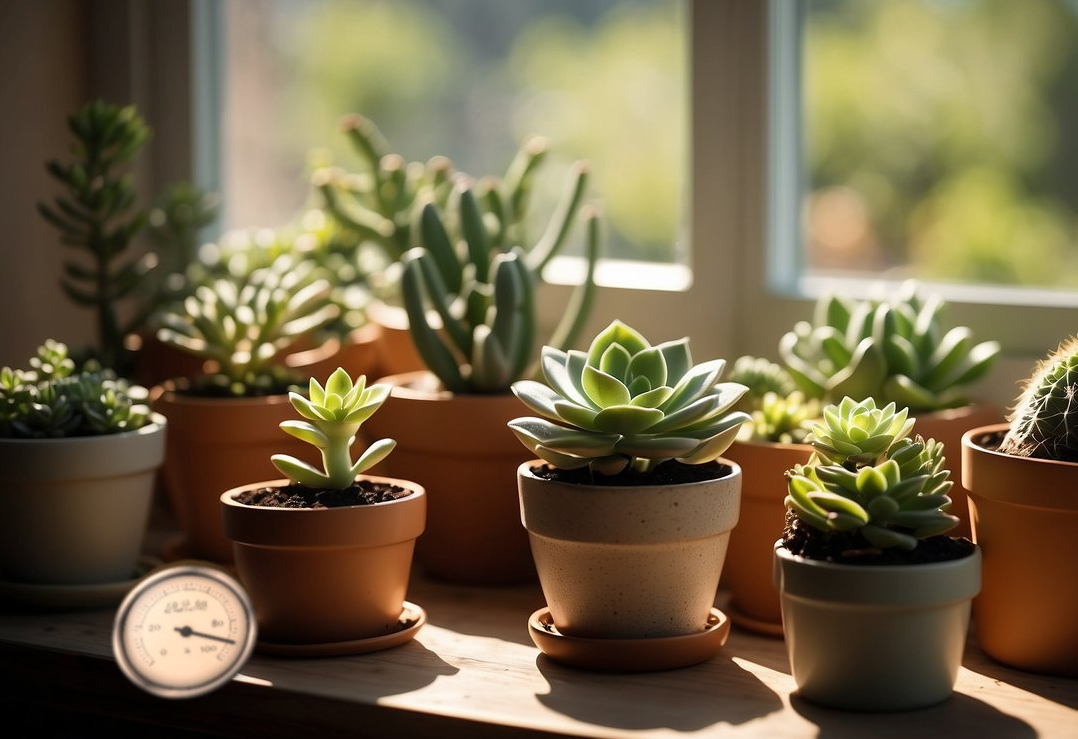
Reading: {"value": 90, "unit": "%"}
